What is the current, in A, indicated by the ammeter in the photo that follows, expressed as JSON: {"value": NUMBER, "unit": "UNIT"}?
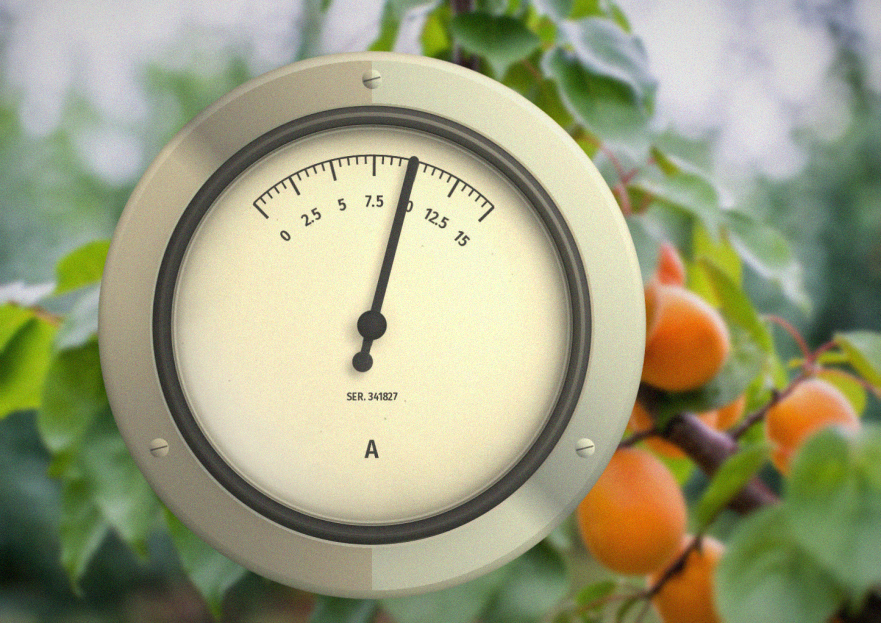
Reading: {"value": 9.75, "unit": "A"}
